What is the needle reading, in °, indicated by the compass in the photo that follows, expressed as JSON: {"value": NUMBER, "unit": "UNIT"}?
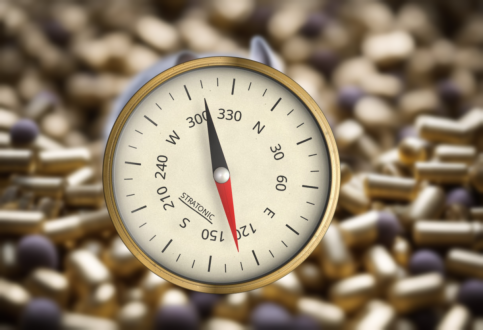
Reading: {"value": 130, "unit": "°"}
